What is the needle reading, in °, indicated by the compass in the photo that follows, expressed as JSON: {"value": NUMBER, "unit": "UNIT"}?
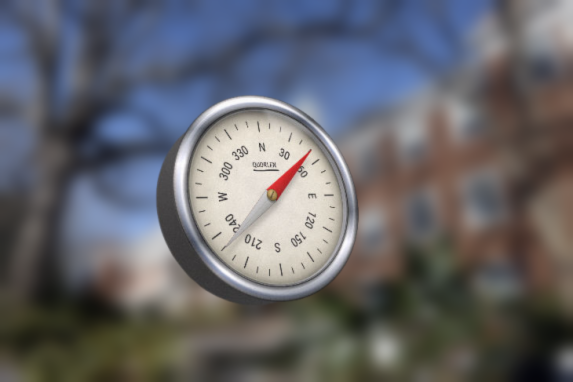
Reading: {"value": 50, "unit": "°"}
